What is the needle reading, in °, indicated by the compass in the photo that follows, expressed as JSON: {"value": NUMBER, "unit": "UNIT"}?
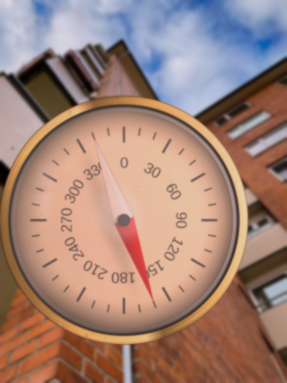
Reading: {"value": 160, "unit": "°"}
